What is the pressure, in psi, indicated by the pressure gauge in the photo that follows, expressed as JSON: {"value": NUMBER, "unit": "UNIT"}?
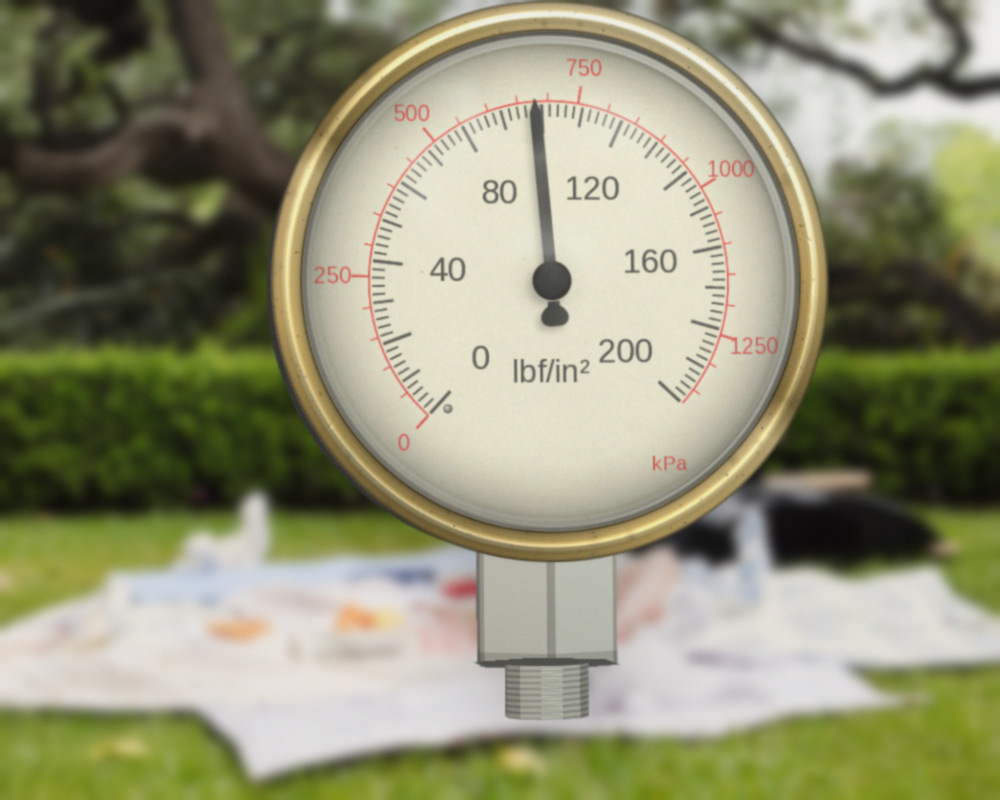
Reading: {"value": 98, "unit": "psi"}
